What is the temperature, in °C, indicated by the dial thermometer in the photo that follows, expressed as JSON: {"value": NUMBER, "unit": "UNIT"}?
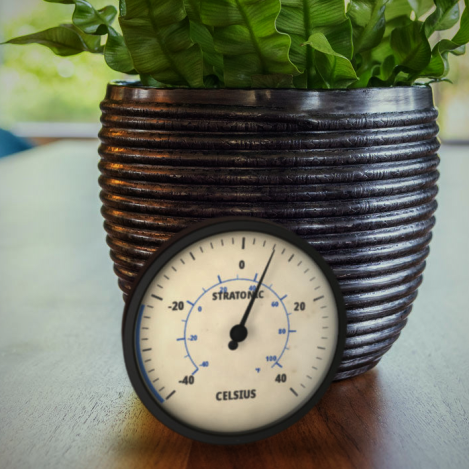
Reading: {"value": 6, "unit": "°C"}
